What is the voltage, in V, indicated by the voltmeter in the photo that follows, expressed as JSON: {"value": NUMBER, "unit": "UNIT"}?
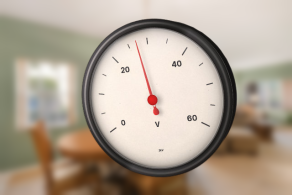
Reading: {"value": 27.5, "unit": "V"}
